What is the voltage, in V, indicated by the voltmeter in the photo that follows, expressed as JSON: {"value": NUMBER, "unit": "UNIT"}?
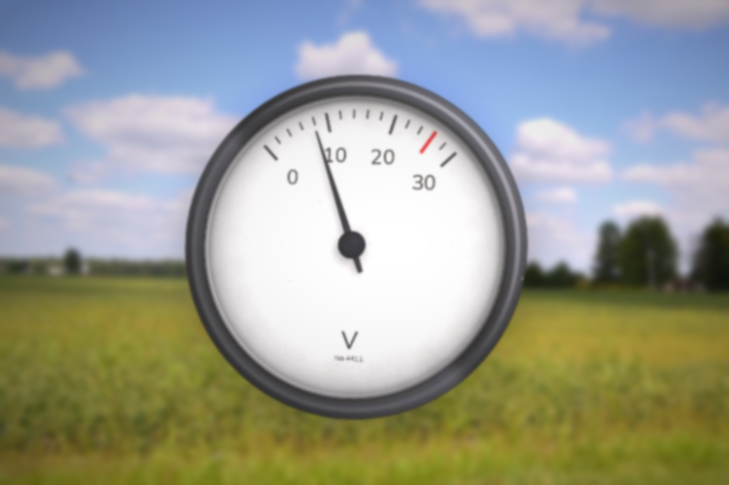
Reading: {"value": 8, "unit": "V"}
